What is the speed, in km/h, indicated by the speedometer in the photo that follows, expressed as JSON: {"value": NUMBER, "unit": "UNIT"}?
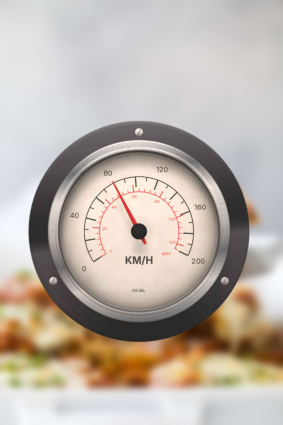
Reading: {"value": 80, "unit": "km/h"}
